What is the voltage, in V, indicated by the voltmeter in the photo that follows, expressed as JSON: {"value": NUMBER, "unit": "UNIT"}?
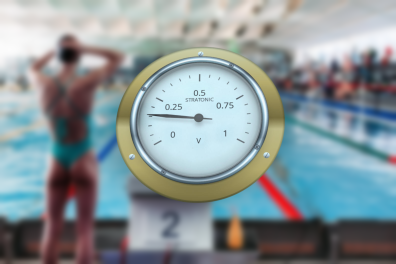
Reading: {"value": 0.15, "unit": "V"}
